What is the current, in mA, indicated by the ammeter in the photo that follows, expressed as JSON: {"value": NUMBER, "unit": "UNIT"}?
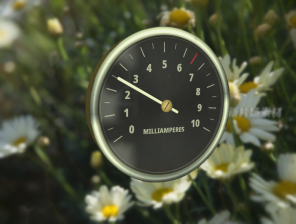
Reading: {"value": 2.5, "unit": "mA"}
